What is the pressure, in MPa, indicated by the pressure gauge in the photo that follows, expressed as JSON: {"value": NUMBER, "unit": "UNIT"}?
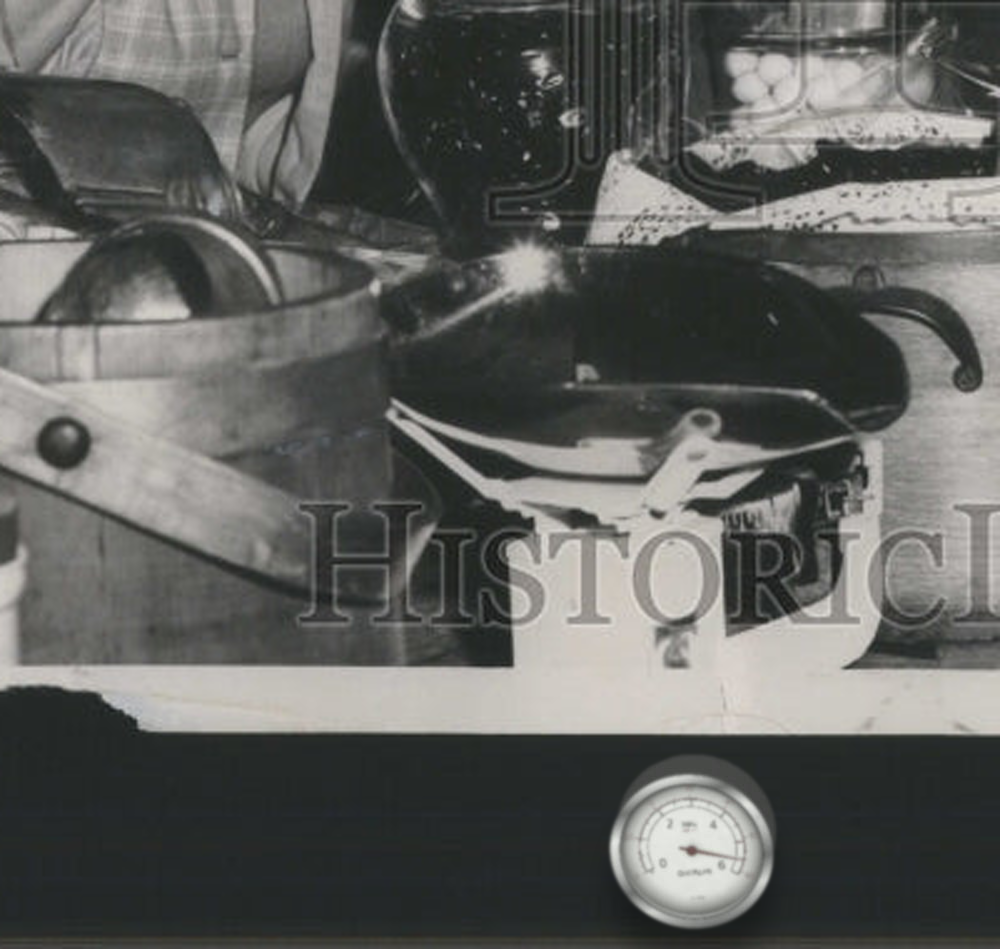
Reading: {"value": 5.5, "unit": "MPa"}
